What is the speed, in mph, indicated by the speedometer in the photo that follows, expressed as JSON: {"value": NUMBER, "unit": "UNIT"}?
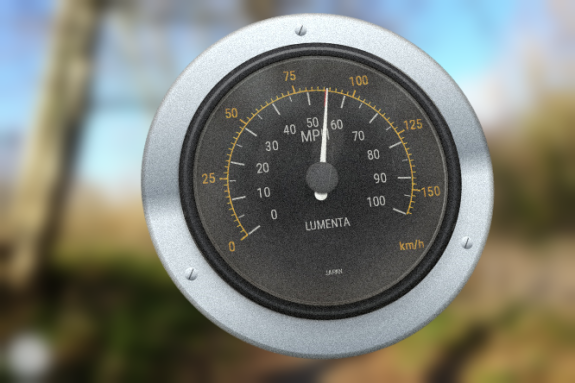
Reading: {"value": 55, "unit": "mph"}
